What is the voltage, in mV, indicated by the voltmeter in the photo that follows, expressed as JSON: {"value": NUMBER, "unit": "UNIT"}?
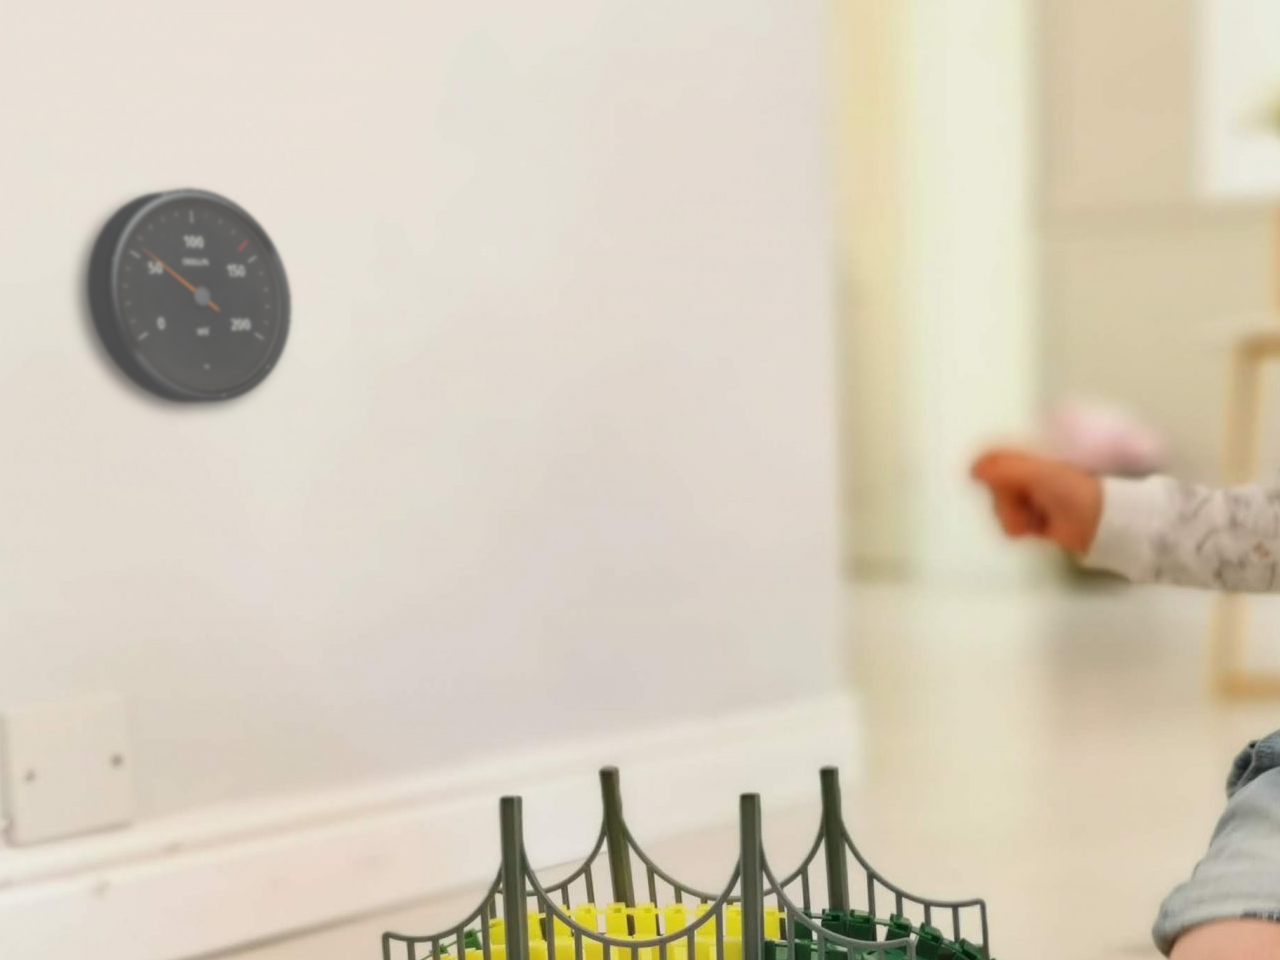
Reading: {"value": 55, "unit": "mV"}
